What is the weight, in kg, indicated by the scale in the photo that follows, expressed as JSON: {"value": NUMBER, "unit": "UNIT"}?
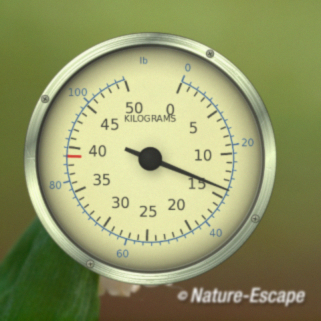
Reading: {"value": 14, "unit": "kg"}
